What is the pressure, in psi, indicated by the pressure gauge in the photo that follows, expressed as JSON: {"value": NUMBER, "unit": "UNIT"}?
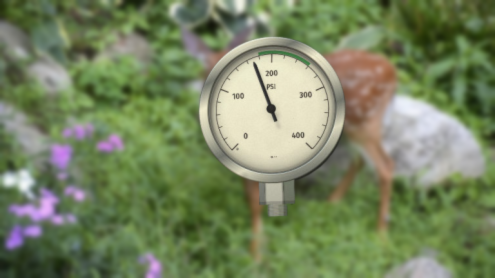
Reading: {"value": 170, "unit": "psi"}
